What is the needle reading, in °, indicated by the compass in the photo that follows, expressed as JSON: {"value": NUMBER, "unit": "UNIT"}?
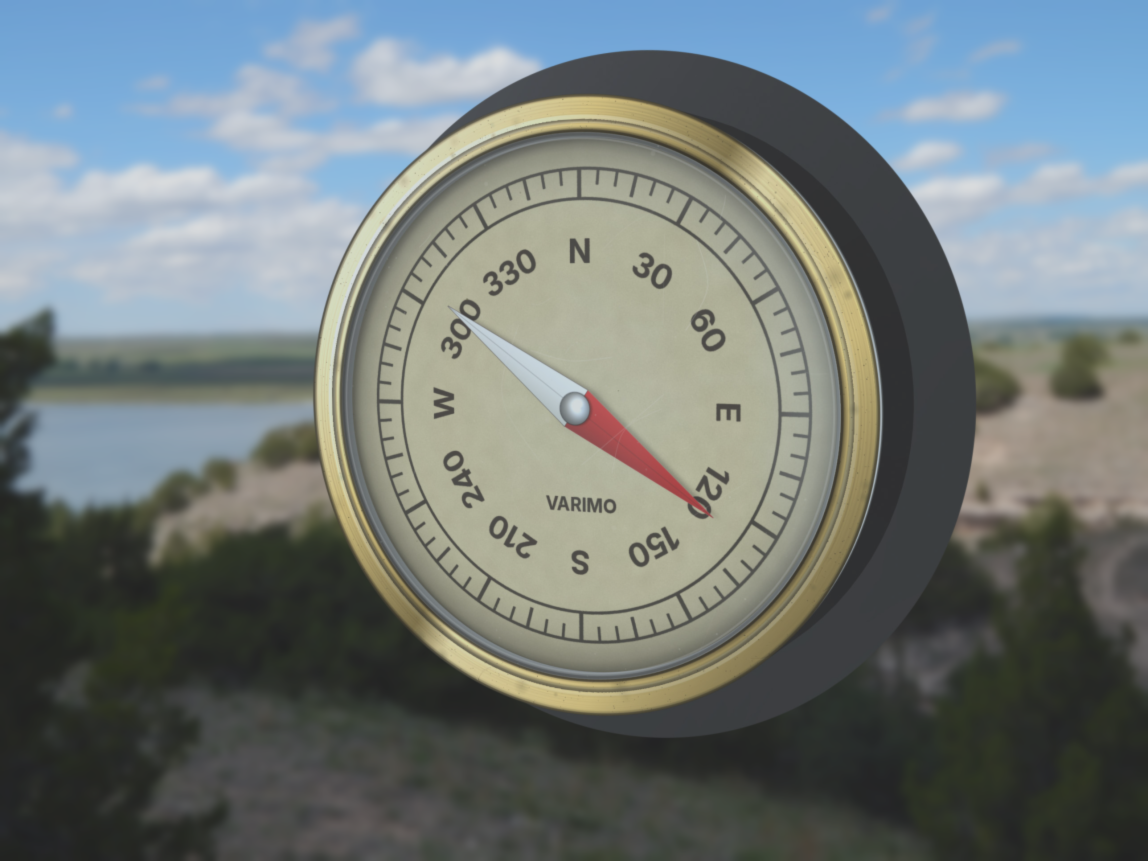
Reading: {"value": 125, "unit": "°"}
